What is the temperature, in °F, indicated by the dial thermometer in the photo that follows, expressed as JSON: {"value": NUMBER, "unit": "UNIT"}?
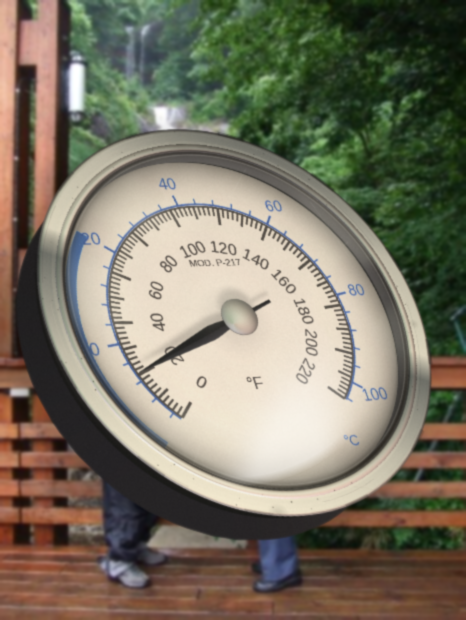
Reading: {"value": 20, "unit": "°F"}
